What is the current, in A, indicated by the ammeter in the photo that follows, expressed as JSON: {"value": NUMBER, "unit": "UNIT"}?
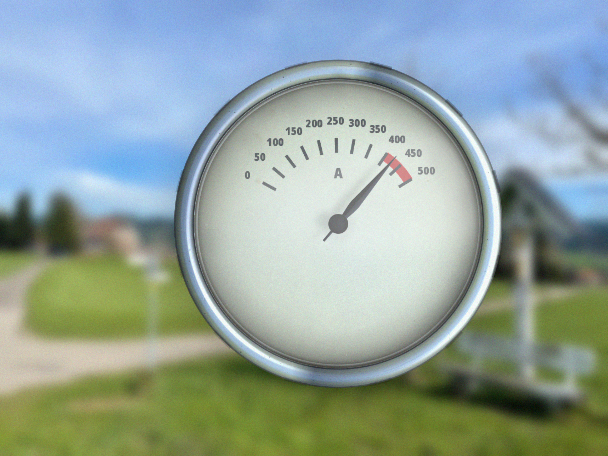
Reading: {"value": 425, "unit": "A"}
